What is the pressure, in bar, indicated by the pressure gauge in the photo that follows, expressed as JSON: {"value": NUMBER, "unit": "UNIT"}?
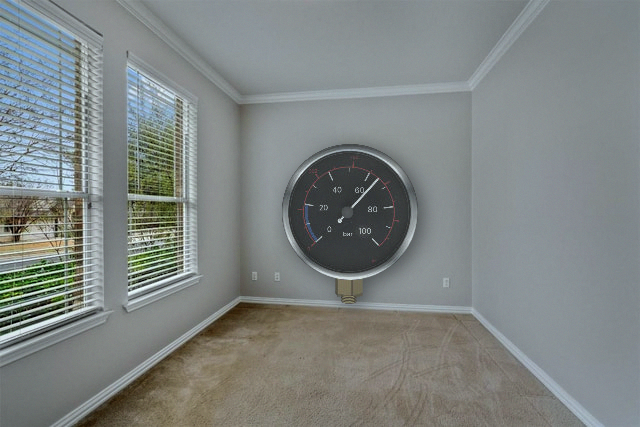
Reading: {"value": 65, "unit": "bar"}
